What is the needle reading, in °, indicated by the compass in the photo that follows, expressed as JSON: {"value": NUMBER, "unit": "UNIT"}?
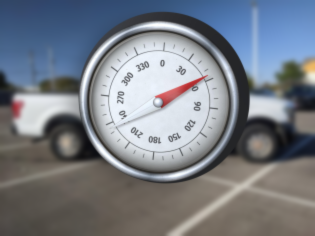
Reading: {"value": 55, "unit": "°"}
